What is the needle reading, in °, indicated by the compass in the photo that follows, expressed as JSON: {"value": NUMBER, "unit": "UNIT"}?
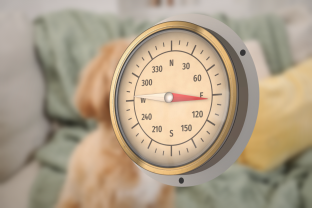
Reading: {"value": 95, "unit": "°"}
